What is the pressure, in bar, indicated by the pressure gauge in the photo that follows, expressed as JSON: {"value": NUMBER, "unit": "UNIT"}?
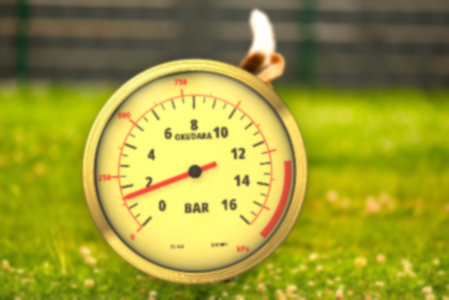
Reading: {"value": 1.5, "unit": "bar"}
